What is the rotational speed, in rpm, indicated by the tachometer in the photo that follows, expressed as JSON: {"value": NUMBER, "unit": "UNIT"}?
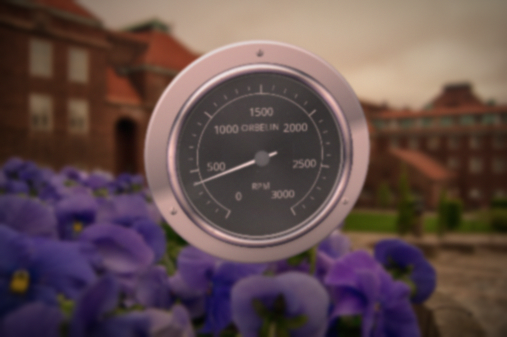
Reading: {"value": 400, "unit": "rpm"}
